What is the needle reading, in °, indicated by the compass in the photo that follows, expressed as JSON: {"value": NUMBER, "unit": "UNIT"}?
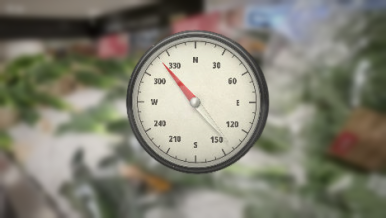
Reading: {"value": 320, "unit": "°"}
